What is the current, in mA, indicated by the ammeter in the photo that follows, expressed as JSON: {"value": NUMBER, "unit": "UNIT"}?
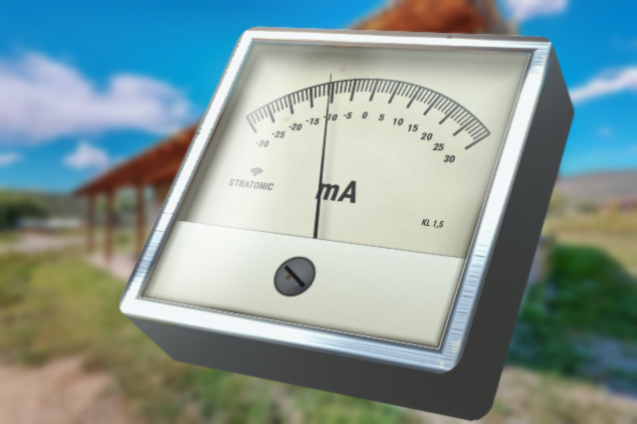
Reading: {"value": -10, "unit": "mA"}
